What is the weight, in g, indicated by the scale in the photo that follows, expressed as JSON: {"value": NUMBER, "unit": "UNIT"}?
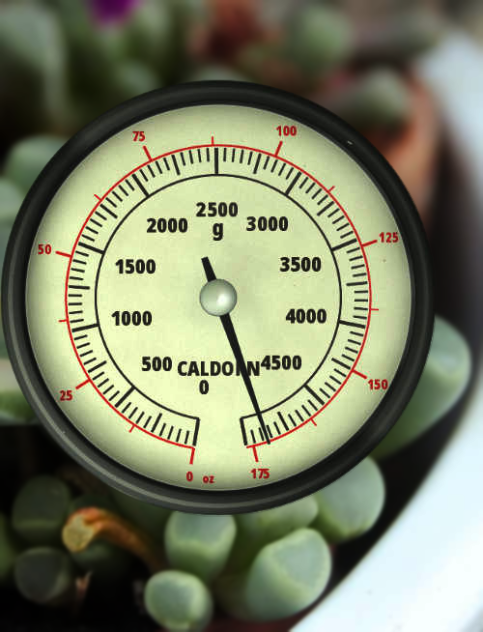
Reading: {"value": 4875, "unit": "g"}
